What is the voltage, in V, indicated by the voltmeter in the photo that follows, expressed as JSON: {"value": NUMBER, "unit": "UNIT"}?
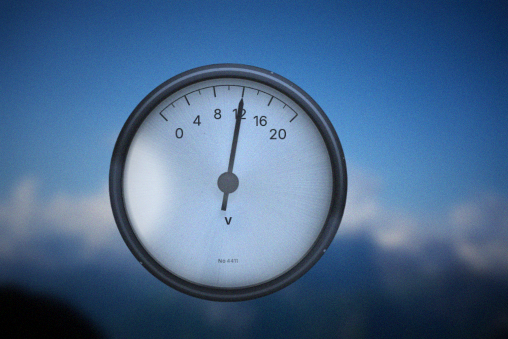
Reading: {"value": 12, "unit": "V"}
